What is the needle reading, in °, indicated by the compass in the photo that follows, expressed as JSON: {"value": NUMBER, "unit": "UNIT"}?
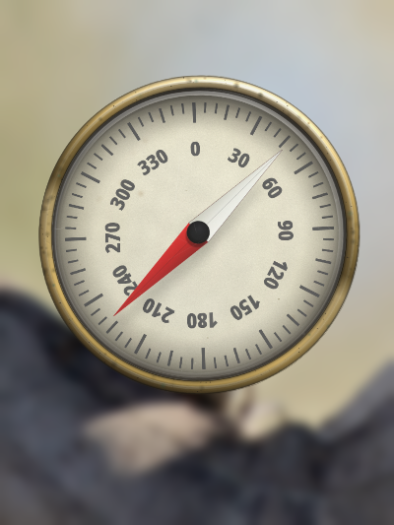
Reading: {"value": 227.5, "unit": "°"}
